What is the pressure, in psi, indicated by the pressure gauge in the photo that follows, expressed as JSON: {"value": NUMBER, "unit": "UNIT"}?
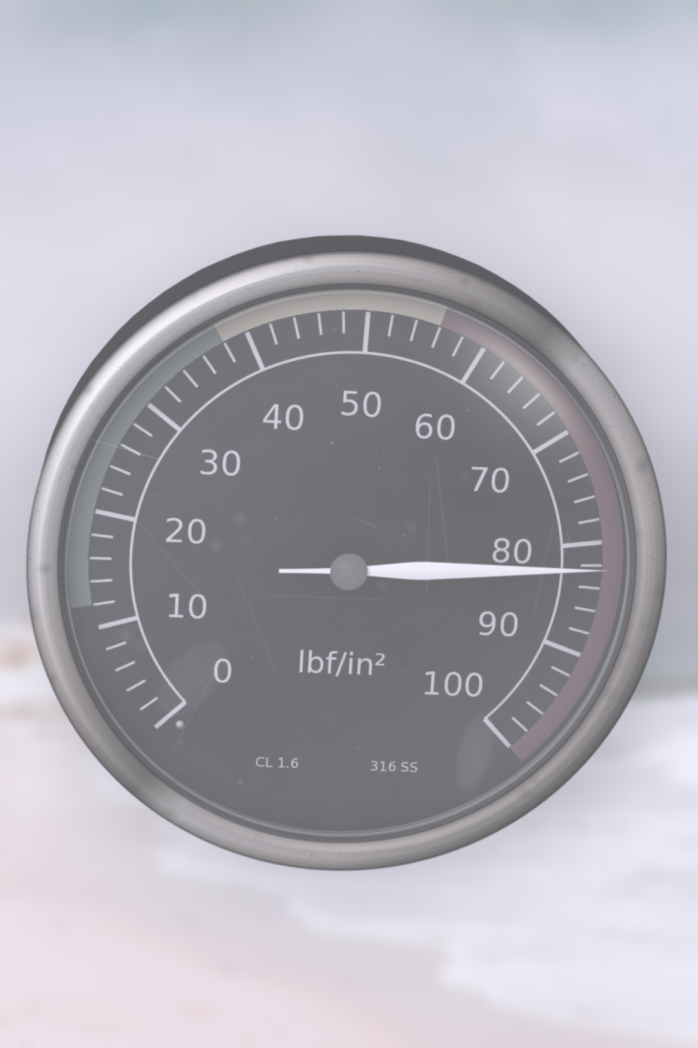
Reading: {"value": 82, "unit": "psi"}
